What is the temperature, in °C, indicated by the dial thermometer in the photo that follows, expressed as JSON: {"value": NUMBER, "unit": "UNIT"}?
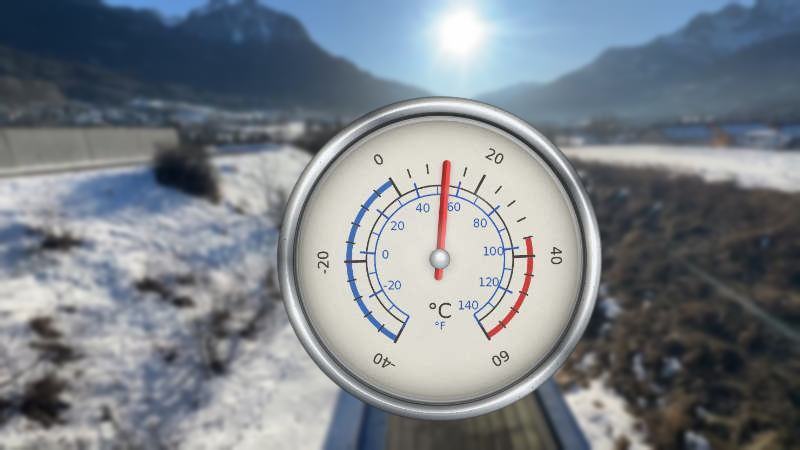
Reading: {"value": 12, "unit": "°C"}
